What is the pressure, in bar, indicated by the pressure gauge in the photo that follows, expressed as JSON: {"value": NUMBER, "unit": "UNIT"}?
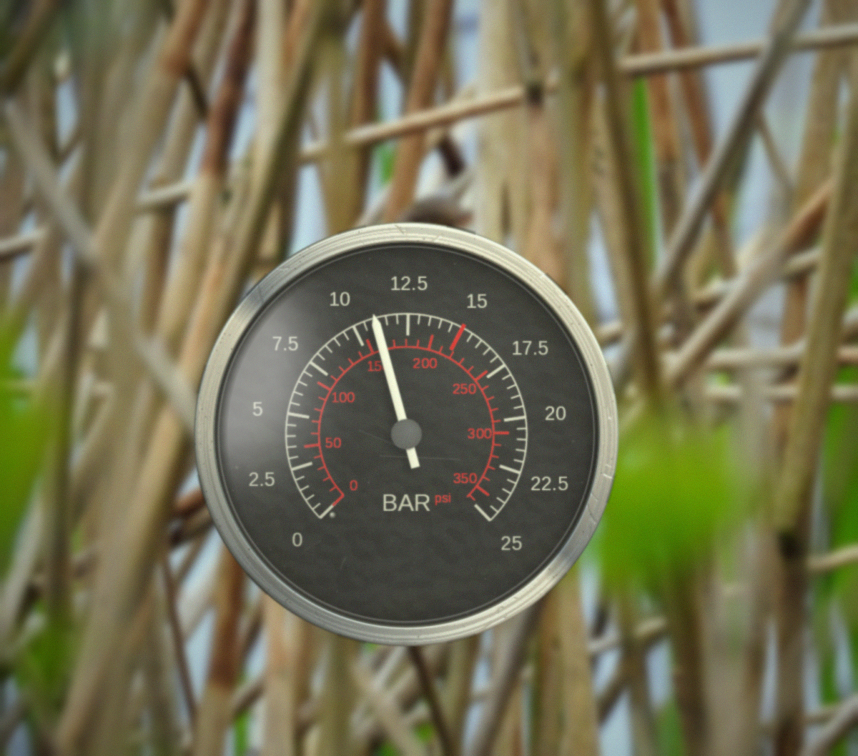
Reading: {"value": 11, "unit": "bar"}
